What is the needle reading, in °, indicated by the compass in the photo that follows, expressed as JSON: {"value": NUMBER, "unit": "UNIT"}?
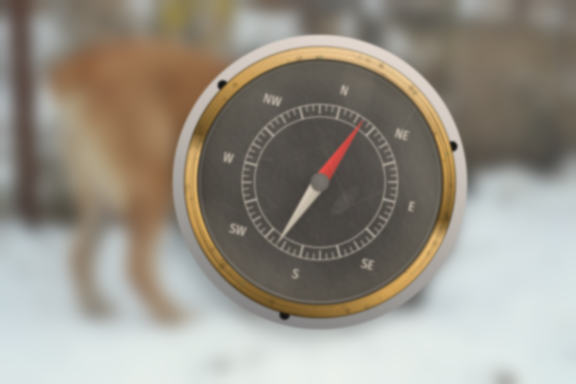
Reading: {"value": 20, "unit": "°"}
